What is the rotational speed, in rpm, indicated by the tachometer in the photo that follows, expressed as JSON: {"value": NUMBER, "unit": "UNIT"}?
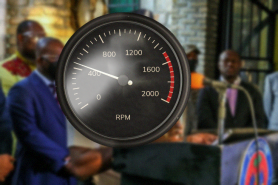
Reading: {"value": 450, "unit": "rpm"}
